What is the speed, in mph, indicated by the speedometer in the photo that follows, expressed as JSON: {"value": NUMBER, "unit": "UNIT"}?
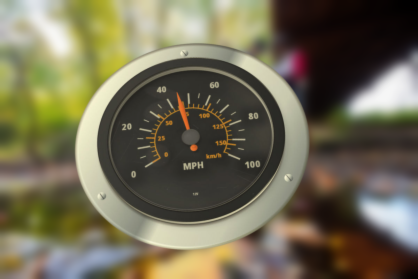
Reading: {"value": 45, "unit": "mph"}
